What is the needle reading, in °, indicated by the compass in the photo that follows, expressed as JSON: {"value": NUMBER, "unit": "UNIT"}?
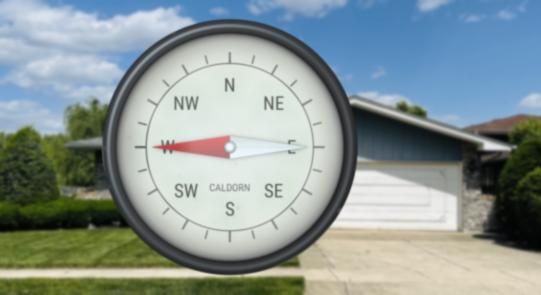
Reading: {"value": 270, "unit": "°"}
